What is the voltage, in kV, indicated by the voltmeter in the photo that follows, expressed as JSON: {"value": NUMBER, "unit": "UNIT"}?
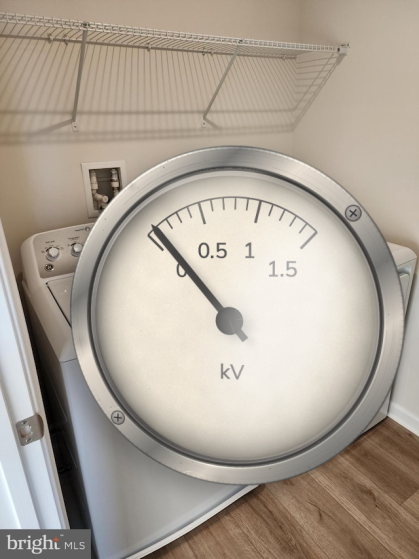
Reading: {"value": 0.1, "unit": "kV"}
